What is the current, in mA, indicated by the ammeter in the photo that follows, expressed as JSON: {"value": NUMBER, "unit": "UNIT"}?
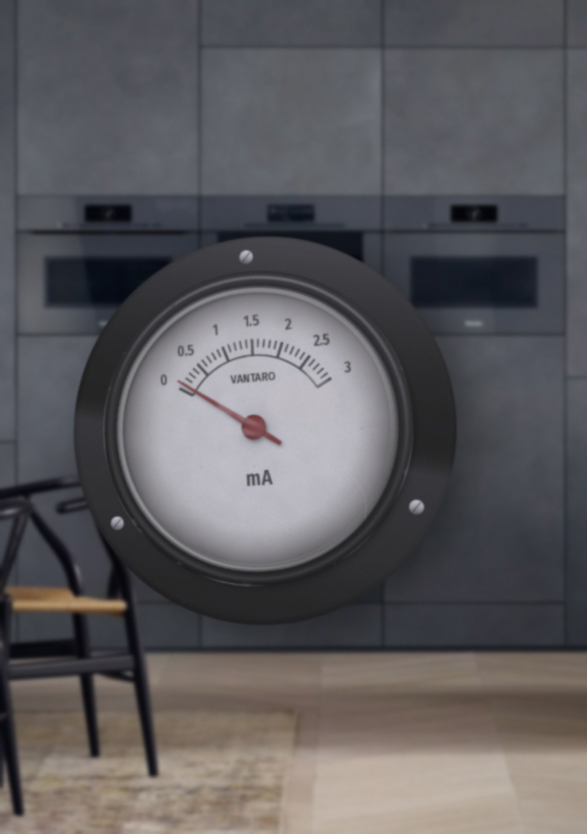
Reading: {"value": 0.1, "unit": "mA"}
